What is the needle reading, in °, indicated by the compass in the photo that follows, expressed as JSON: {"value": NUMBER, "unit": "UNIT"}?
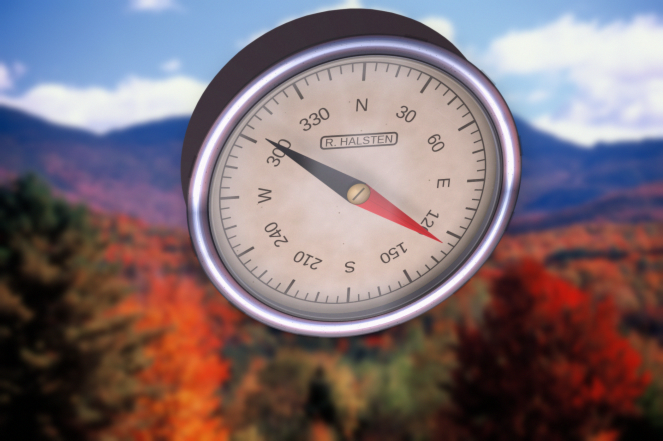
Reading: {"value": 125, "unit": "°"}
